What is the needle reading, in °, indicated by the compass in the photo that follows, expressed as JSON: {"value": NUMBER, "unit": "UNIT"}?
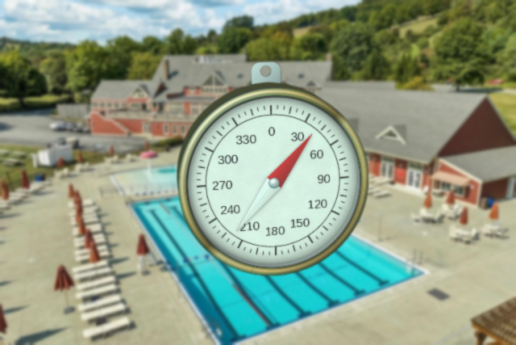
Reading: {"value": 40, "unit": "°"}
